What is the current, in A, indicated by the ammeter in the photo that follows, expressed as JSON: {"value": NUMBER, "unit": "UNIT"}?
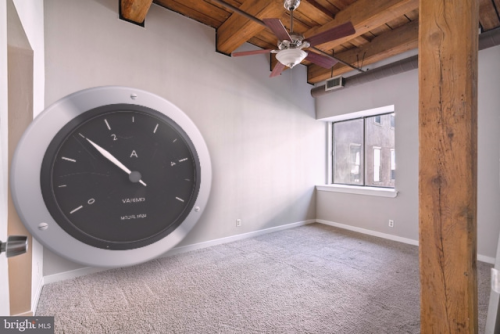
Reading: {"value": 1.5, "unit": "A"}
